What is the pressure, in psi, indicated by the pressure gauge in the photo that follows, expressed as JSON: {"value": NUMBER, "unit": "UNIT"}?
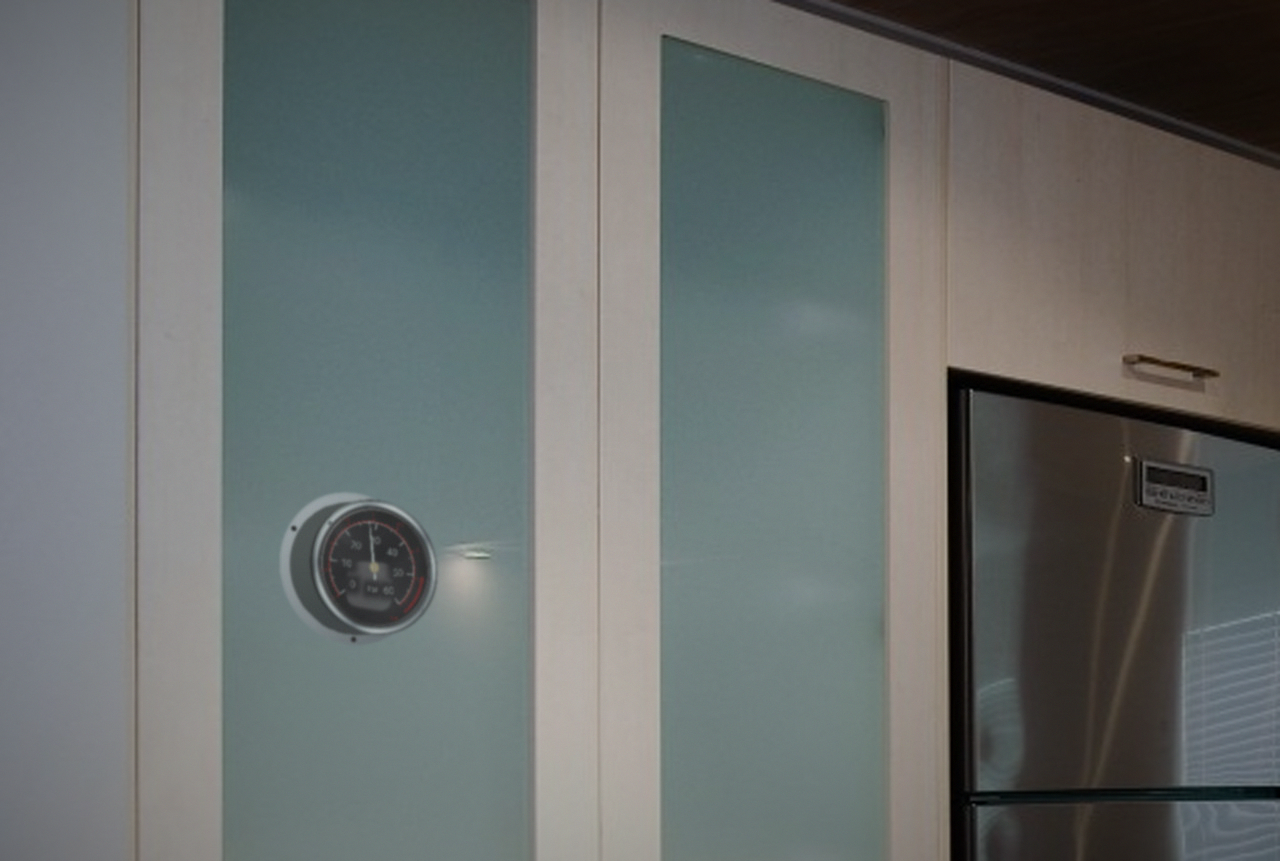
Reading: {"value": 27.5, "unit": "psi"}
